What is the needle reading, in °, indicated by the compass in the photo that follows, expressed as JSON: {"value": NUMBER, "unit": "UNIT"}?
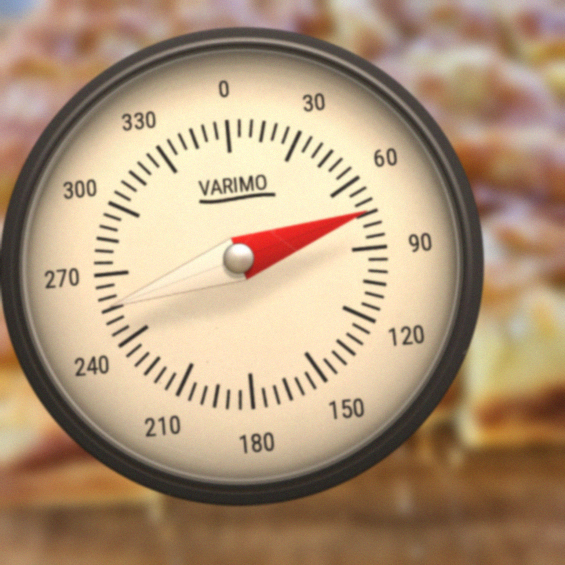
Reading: {"value": 75, "unit": "°"}
